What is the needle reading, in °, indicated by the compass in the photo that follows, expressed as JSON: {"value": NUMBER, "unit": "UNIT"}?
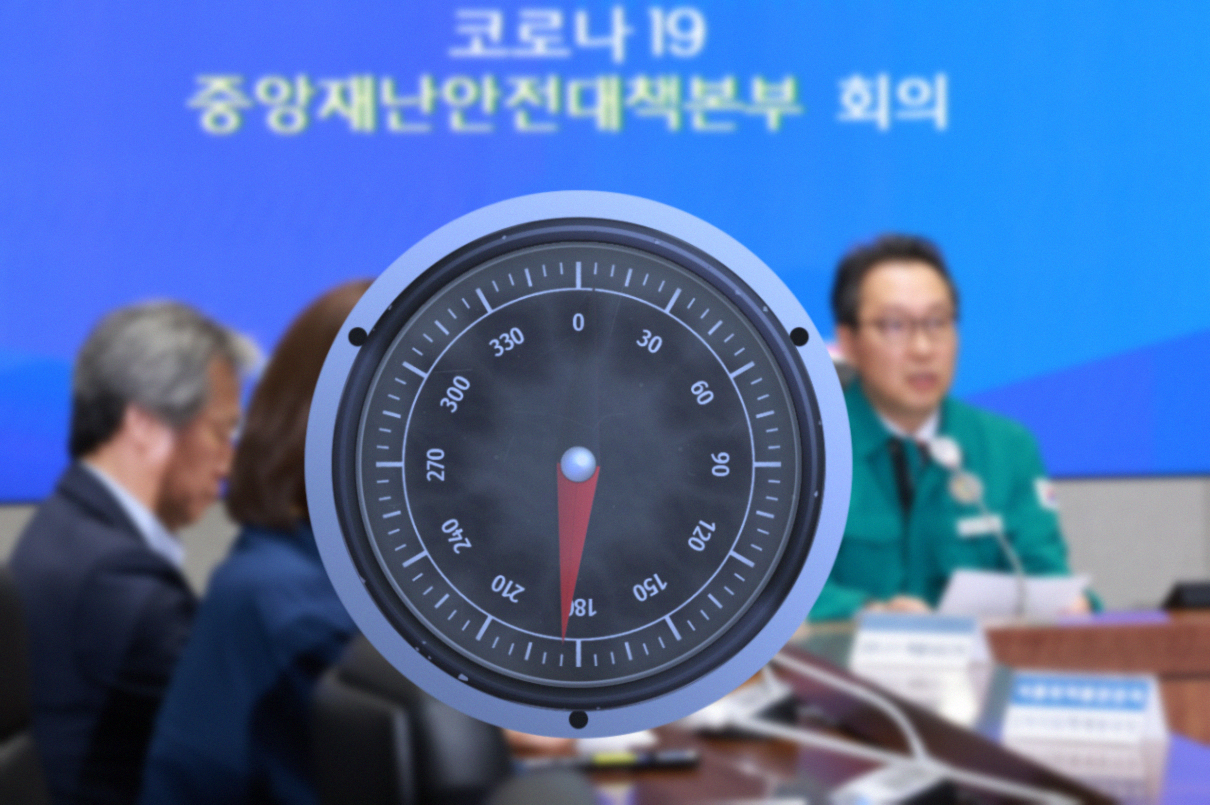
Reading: {"value": 185, "unit": "°"}
